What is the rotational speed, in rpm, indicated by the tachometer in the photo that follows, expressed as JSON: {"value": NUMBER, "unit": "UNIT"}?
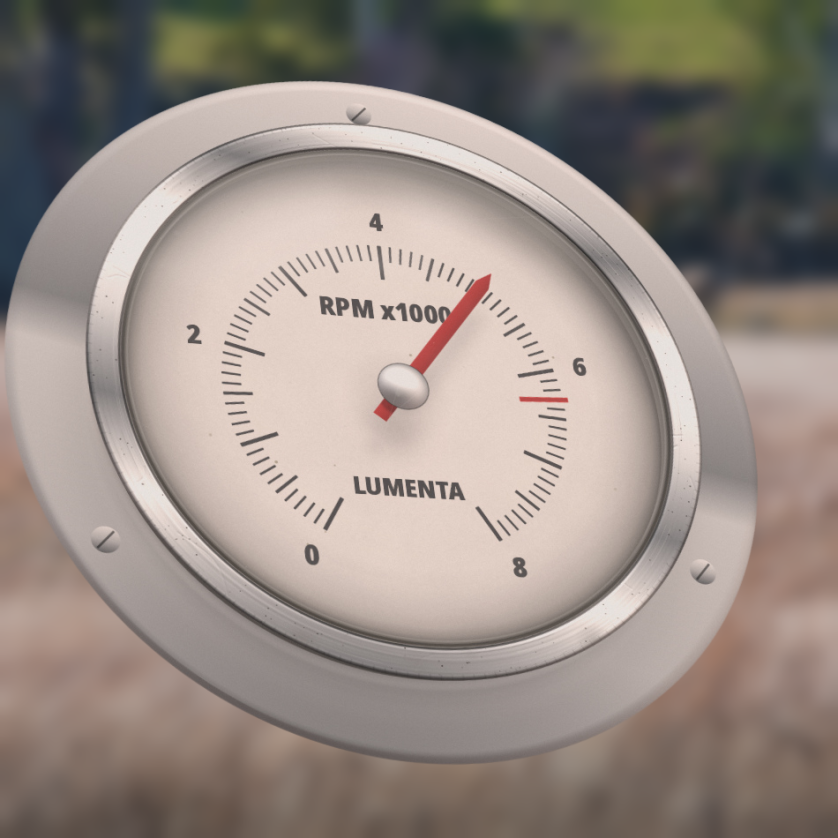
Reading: {"value": 5000, "unit": "rpm"}
